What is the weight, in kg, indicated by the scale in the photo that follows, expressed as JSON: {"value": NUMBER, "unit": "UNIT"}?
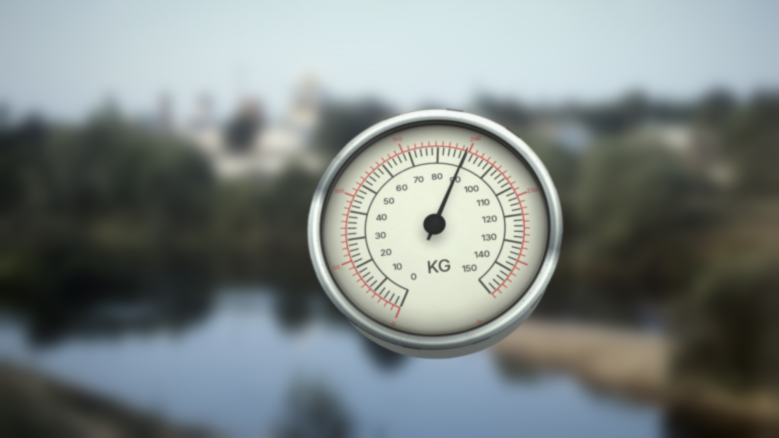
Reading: {"value": 90, "unit": "kg"}
